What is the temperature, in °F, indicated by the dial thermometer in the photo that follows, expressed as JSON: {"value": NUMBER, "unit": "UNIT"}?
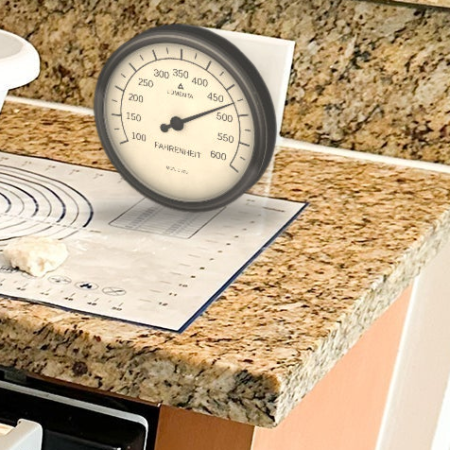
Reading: {"value": 475, "unit": "°F"}
